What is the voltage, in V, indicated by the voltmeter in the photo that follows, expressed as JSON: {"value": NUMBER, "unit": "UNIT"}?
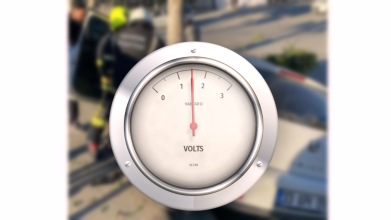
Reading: {"value": 1.5, "unit": "V"}
